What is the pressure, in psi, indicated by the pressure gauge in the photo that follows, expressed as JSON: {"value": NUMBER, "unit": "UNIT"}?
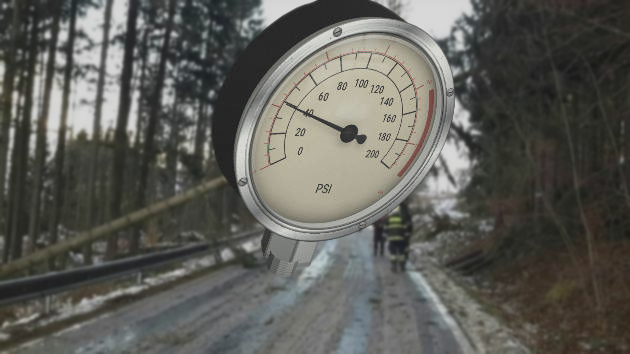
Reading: {"value": 40, "unit": "psi"}
